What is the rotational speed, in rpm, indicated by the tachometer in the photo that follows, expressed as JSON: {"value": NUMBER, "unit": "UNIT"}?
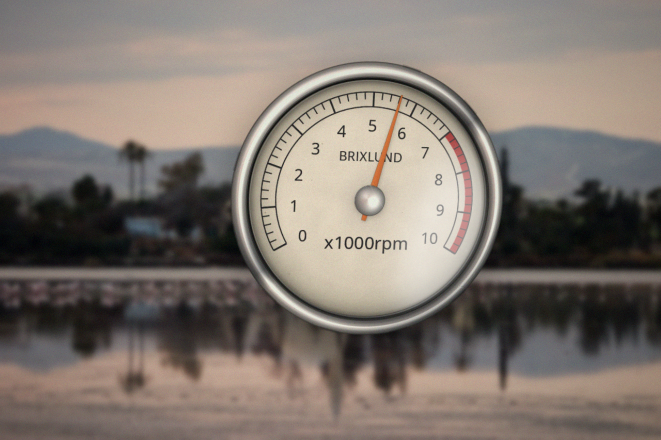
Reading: {"value": 5600, "unit": "rpm"}
